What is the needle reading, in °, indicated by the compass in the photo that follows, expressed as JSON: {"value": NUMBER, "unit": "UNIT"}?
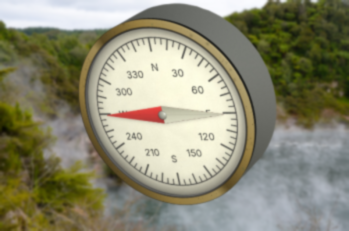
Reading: {"value": 270, "unit": "°"}
